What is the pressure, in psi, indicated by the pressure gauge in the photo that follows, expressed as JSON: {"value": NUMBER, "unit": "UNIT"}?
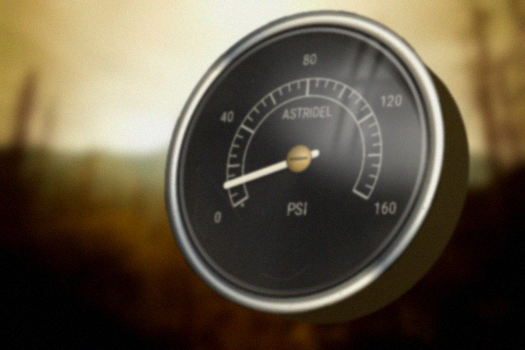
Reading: {"value": 10, "unit": "psi"}
